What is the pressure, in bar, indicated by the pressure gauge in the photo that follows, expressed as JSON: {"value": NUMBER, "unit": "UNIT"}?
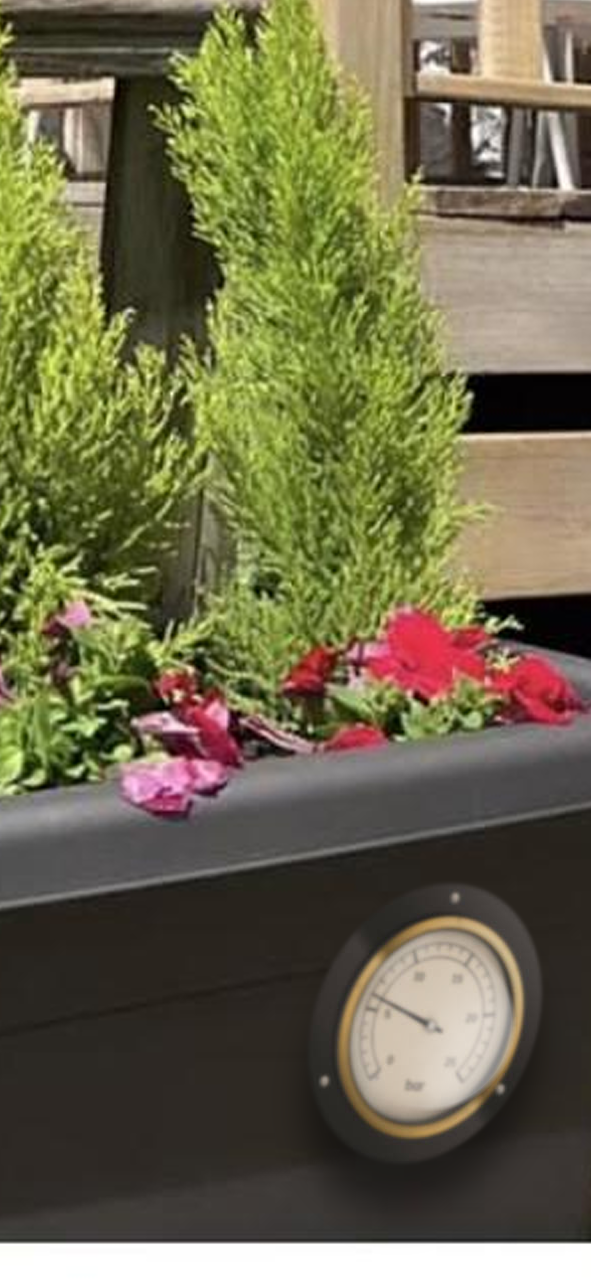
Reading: {"value": 6, "unit": "bar"}
